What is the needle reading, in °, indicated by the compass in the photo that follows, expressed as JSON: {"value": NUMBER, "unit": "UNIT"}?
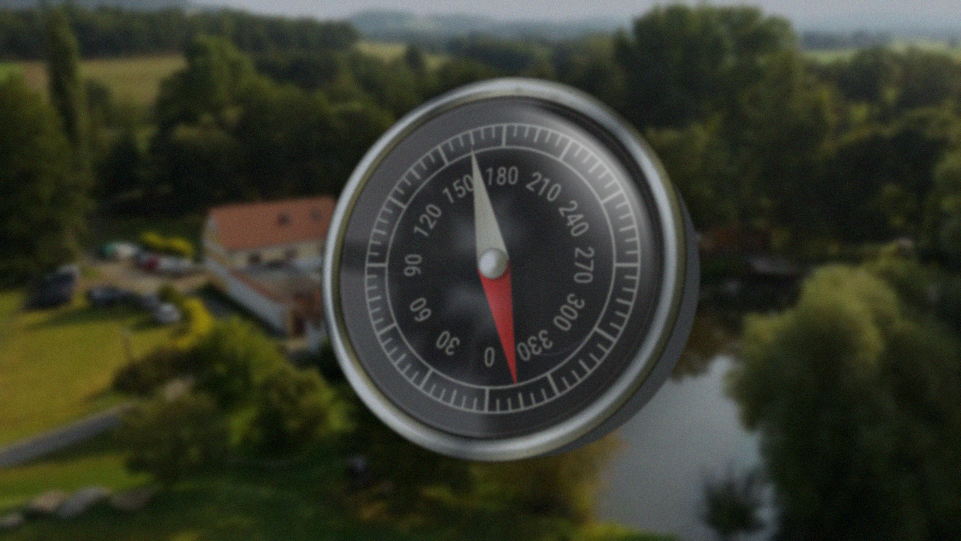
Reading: {"value": 345, "unit": "°"}
